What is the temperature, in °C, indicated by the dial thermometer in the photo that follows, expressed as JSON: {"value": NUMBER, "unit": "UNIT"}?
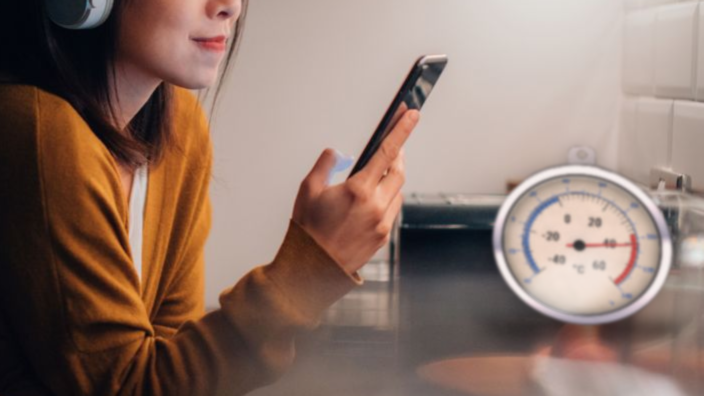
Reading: {"value": 40, "unit": "°C"}
